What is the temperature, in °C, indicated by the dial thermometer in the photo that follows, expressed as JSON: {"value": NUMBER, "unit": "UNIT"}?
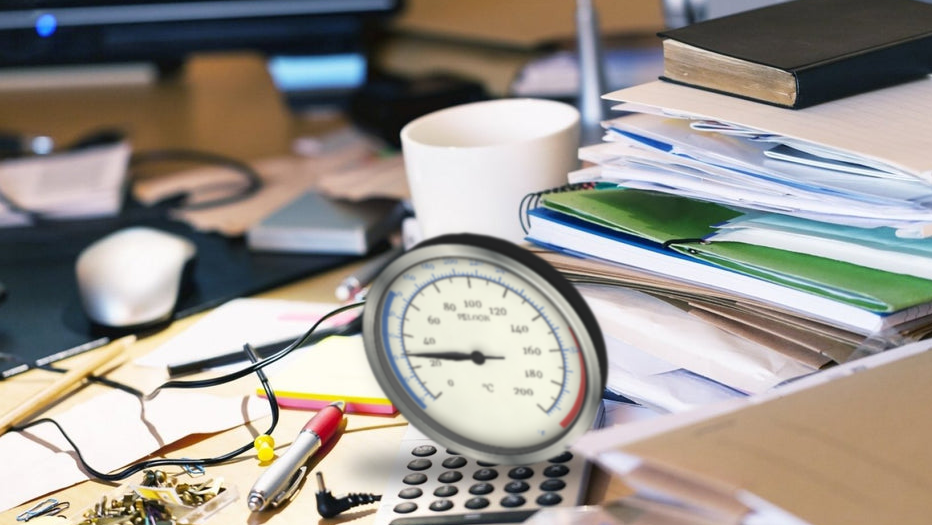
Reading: {"value": 30, "unit": "°C"}
